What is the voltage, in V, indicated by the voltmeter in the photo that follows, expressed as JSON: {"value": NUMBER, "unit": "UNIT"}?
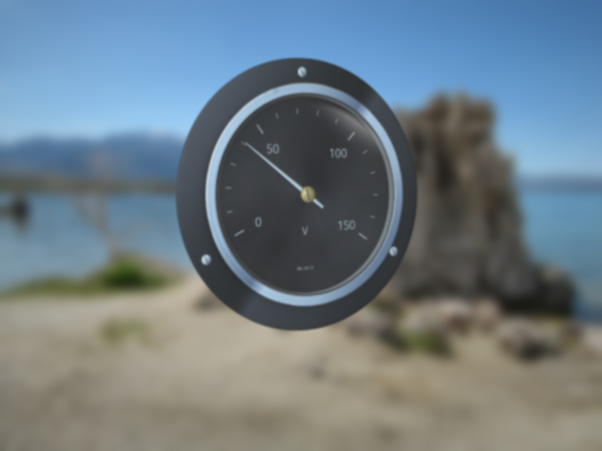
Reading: {"value": 40, "unit": "V"}
